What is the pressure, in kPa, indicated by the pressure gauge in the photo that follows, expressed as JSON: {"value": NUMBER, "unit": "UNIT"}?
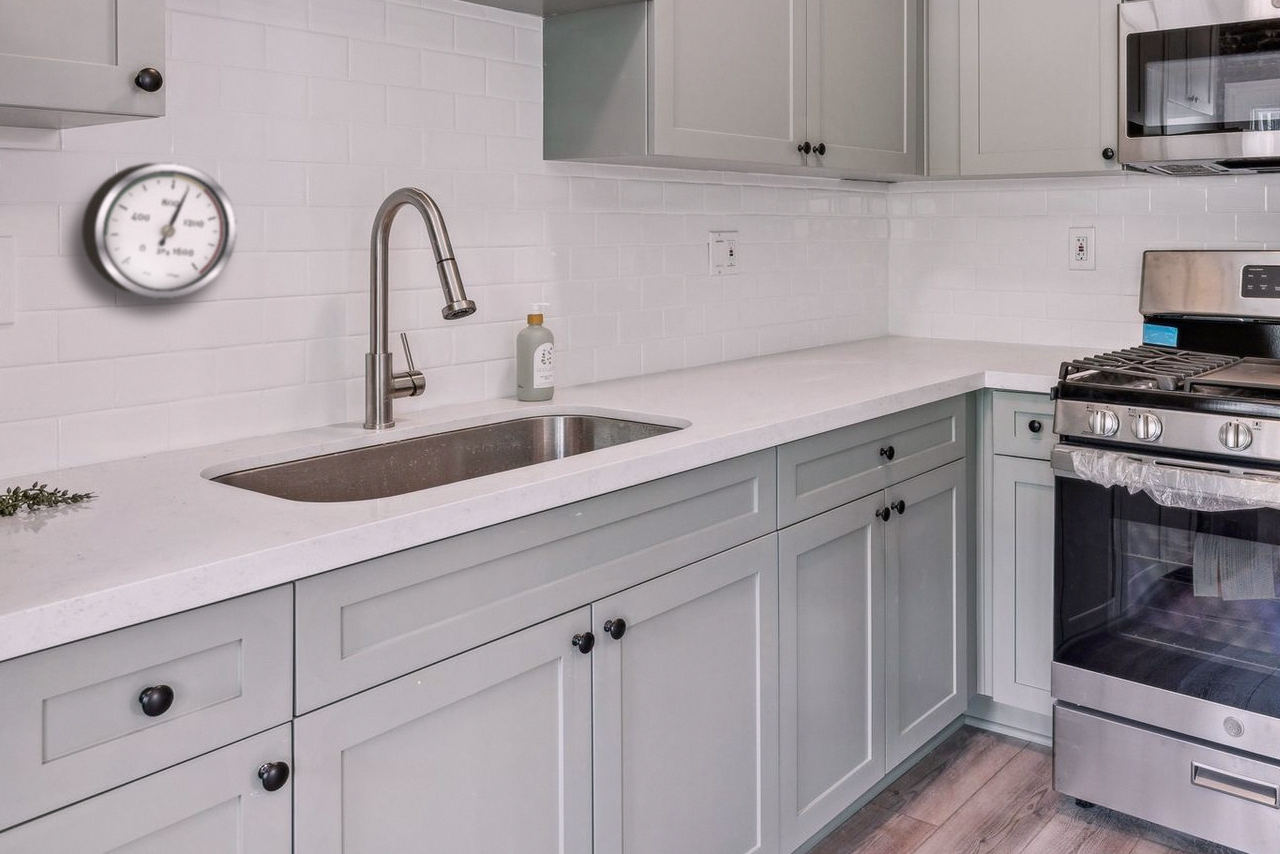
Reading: {"value": 900, "unit": "kPa"}
